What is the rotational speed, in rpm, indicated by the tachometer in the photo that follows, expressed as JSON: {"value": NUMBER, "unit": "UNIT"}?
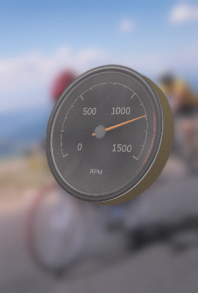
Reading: {"value": 1200, "unit": "rpm"}
